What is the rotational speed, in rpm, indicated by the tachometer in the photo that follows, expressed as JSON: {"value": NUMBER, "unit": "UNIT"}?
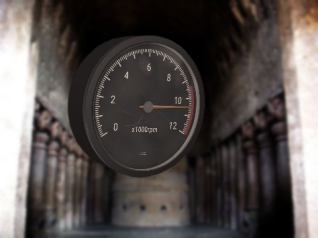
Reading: {"value": 10500, "unit": "rpm"}
